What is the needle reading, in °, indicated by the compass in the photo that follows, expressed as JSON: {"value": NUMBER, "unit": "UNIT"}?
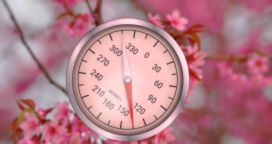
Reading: {"value": 135, "unit": "°"}
